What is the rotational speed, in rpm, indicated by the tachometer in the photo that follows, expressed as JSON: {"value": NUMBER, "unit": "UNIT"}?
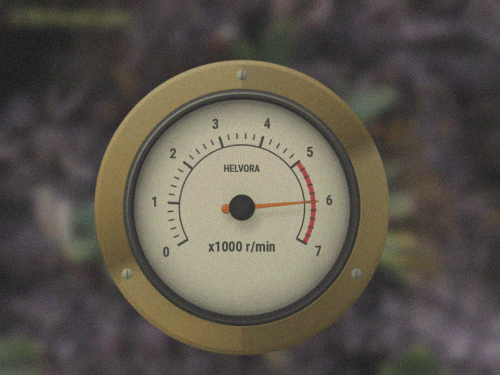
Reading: {"value": 6000, "unit": "rpm"}
